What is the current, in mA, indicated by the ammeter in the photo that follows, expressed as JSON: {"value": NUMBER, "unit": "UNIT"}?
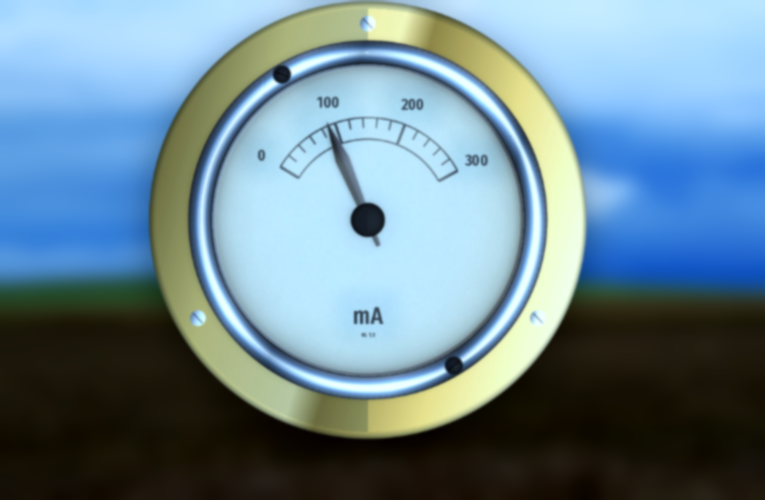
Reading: {"value": 90, "unit": "mA"}
